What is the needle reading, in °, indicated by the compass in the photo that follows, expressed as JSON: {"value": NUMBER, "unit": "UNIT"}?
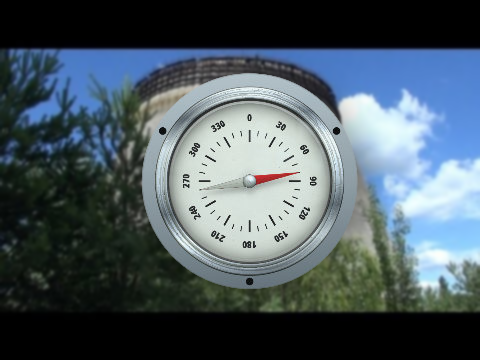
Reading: {"value": 80, "unit": "°"}
